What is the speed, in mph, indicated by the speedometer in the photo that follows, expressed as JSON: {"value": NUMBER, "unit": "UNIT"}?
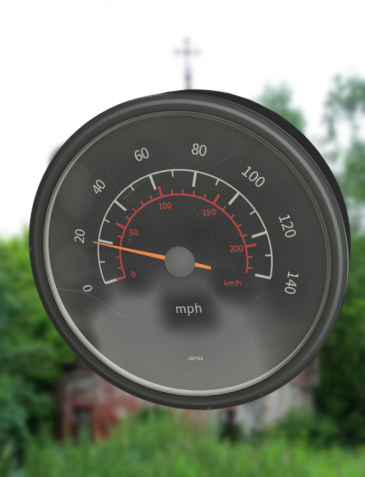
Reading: {"value": 20, "unit": "mph"}
